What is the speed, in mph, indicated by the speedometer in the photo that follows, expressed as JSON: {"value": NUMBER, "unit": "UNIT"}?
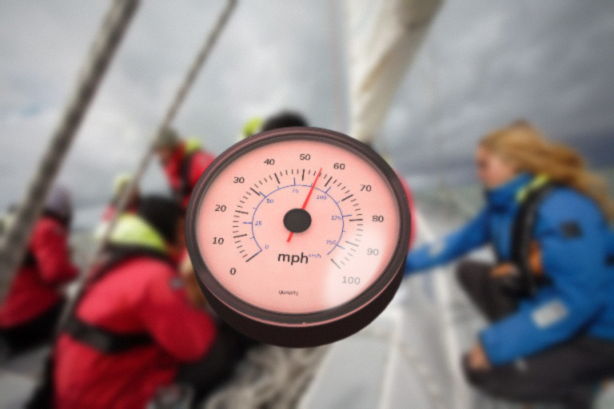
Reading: {"value": 56, "unit": "mph"}
